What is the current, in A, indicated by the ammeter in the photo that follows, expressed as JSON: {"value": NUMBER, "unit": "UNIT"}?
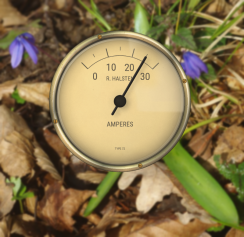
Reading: {"value": 25, "unit": "A"}
